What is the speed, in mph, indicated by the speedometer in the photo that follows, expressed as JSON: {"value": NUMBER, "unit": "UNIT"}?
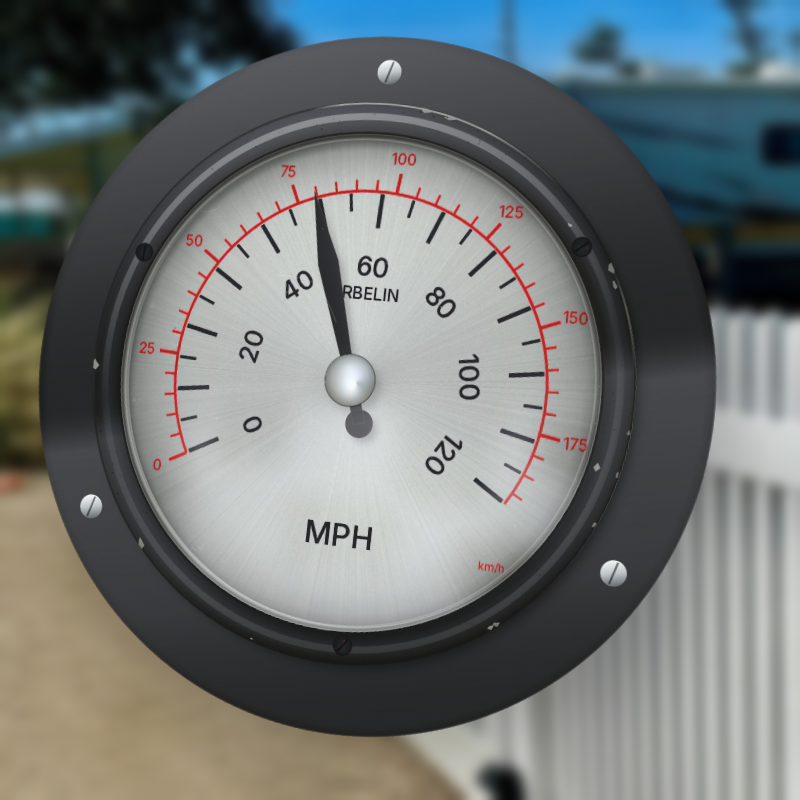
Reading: {"value": 50, "unit": "mph"}
